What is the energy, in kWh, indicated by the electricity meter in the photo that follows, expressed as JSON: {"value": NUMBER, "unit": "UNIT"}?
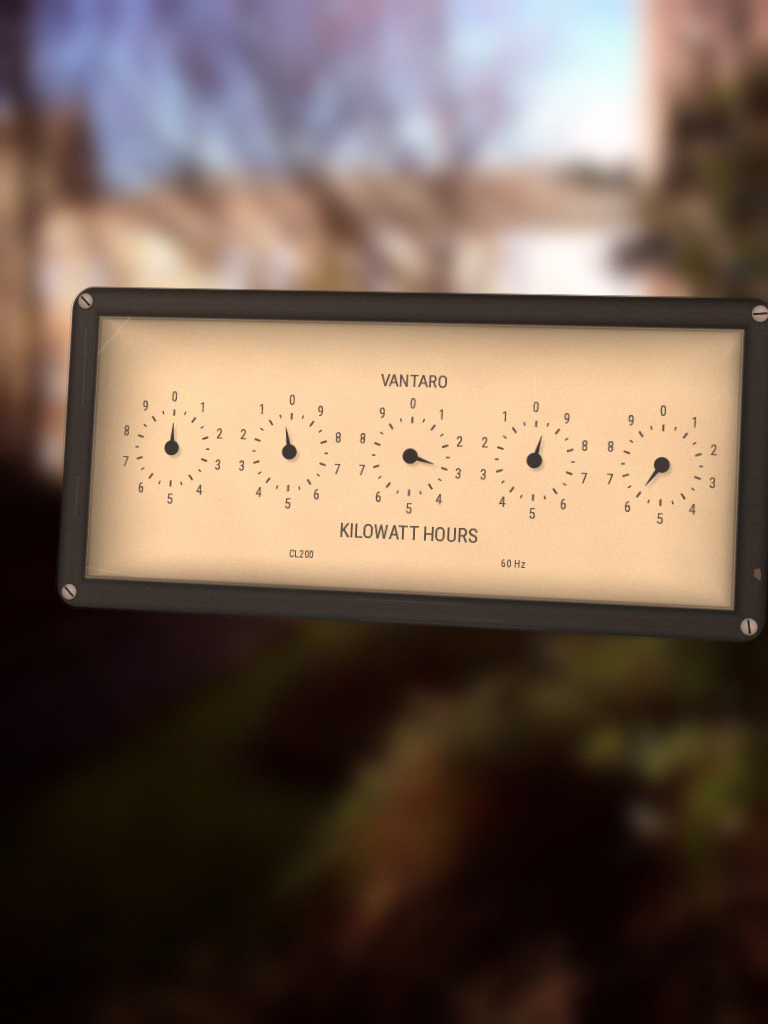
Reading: {"value": 296, "unit": "kWh"}
